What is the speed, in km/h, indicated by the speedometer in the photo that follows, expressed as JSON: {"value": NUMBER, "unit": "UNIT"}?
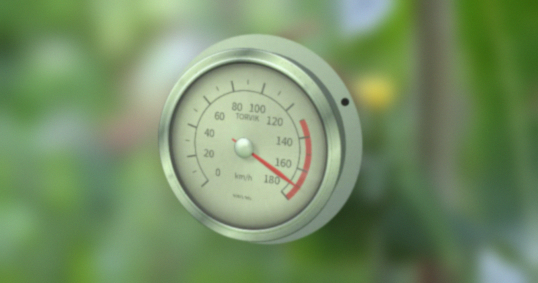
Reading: {"value": 170, "unit": "km/h"}
